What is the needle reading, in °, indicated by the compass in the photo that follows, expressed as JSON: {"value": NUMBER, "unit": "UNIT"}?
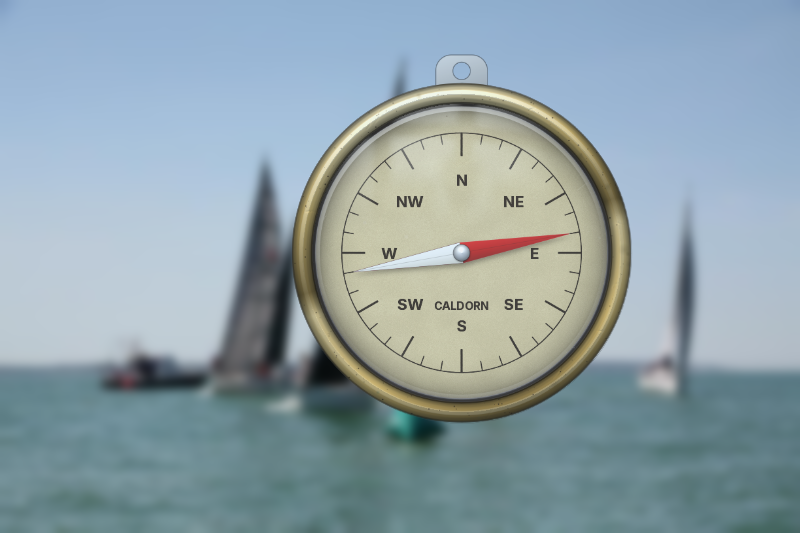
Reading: {"value": 80, "unit": "°"}
